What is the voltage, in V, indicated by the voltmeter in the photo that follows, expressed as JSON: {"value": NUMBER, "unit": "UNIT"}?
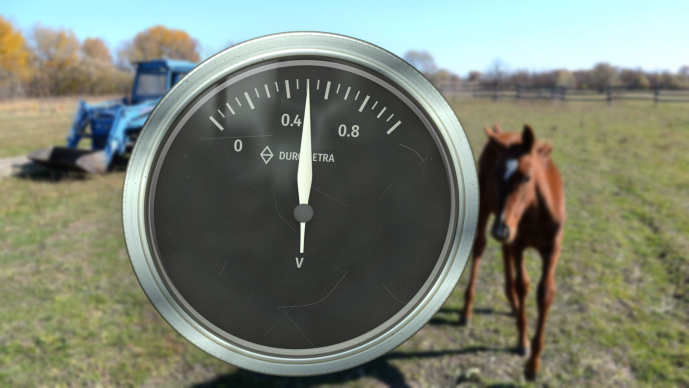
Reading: {"value": 0.5, "unit": "V"}
